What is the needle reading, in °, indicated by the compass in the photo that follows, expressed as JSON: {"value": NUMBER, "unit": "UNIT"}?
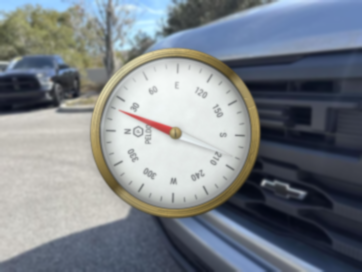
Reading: {"value": 20, "unit": "°"}
